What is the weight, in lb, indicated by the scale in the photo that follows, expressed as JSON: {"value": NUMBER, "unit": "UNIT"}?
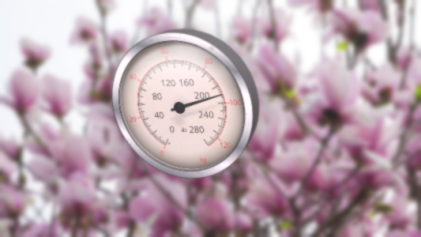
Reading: {"value": 210, "unit": "lb"}
